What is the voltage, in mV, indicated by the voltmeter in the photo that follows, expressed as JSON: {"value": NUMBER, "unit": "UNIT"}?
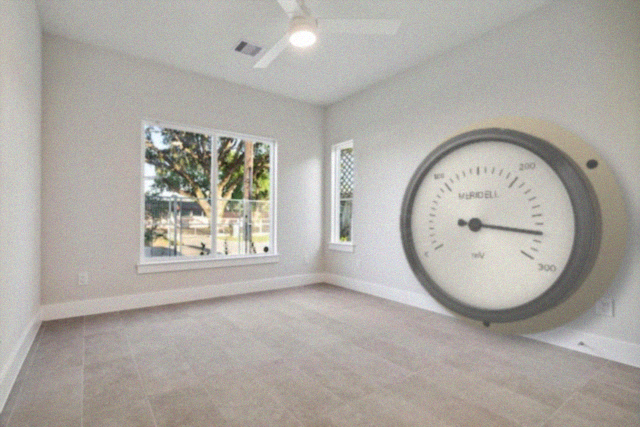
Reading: {"value": 270, "unit": "mV"}
